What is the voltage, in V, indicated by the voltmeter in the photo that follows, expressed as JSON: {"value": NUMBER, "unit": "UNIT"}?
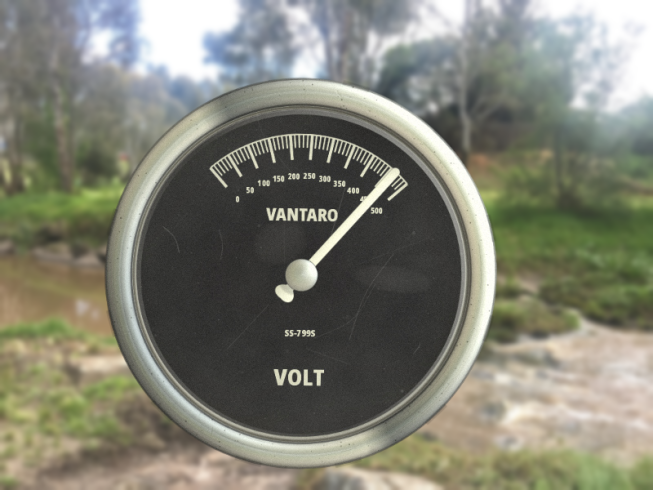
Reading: {"value": 460, "unit": "V"}
